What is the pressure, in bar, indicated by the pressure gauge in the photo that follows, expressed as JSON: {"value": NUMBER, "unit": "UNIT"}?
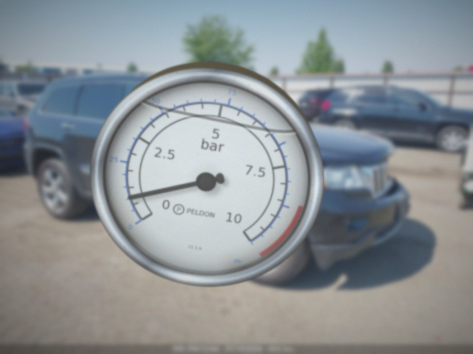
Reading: {"value": 0.75, "unit": "bar"}
